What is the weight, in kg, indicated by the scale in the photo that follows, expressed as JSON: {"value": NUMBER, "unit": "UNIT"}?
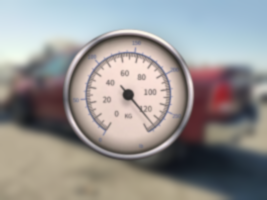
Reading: {"value": 125, "unit": "kg"}
